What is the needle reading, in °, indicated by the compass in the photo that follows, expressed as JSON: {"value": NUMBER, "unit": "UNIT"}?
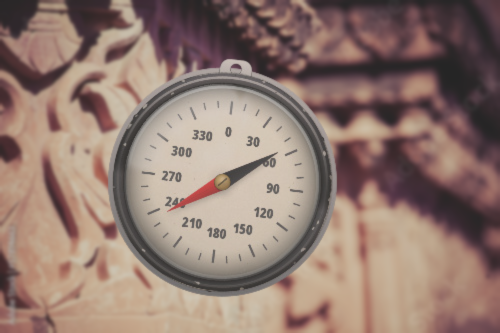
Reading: {"value": 235, "unit": "°"}
